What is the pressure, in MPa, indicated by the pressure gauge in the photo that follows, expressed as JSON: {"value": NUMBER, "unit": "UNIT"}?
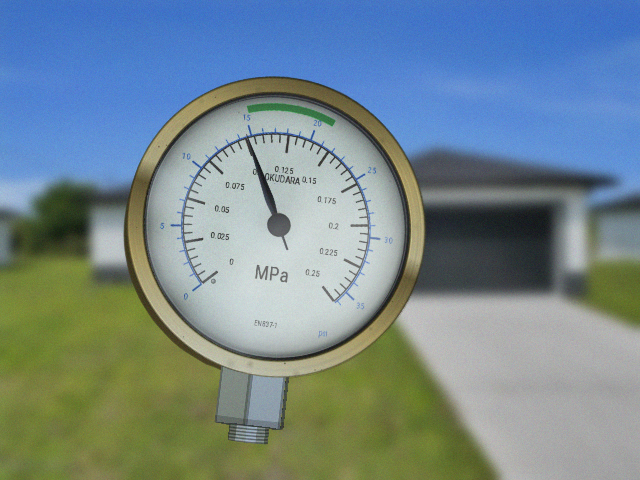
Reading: {"value": 0.1, "unit": "MPa"}
